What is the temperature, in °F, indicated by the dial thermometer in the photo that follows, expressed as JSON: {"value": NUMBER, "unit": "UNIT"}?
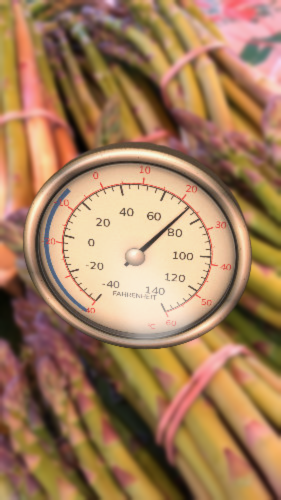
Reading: {"value": 72, "unit": "°F"}
